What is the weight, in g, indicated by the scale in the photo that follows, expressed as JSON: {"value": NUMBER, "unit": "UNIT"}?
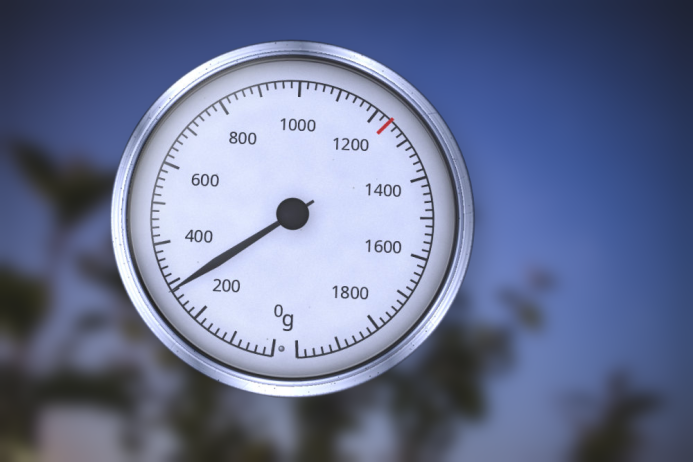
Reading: {"value": 280, "unit": "g"}
